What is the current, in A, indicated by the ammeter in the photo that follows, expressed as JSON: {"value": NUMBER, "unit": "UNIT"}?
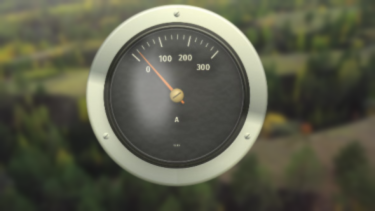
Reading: {"value": 20, "unit": "A"}
